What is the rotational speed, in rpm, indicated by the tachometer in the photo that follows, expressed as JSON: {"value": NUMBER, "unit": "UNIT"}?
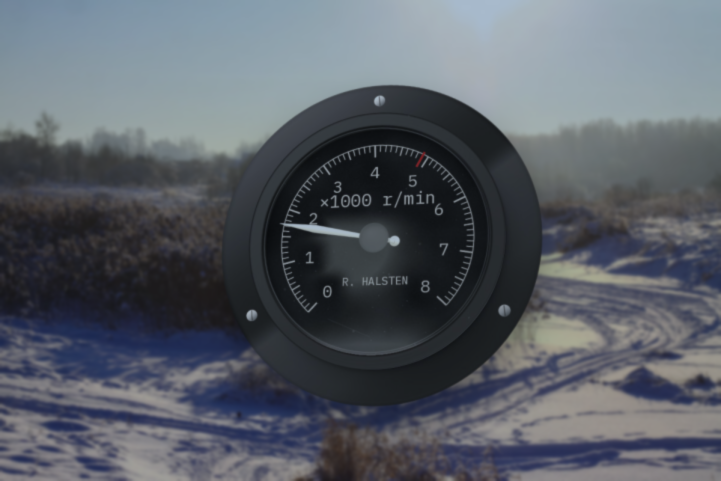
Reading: {"value": 1700, "unit": "rpm"}
